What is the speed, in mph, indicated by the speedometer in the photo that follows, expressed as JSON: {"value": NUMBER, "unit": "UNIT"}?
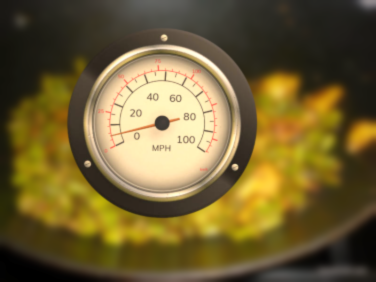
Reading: {"value": 5, "unit": "mph"}
